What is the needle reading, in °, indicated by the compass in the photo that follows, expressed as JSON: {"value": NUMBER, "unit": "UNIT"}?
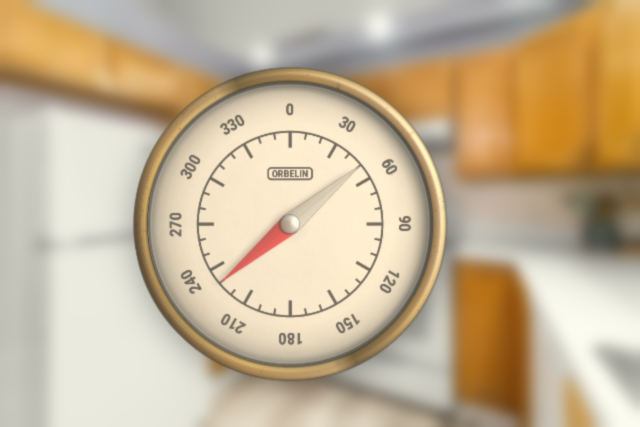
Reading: {"value": 230, "unit": "°"}
